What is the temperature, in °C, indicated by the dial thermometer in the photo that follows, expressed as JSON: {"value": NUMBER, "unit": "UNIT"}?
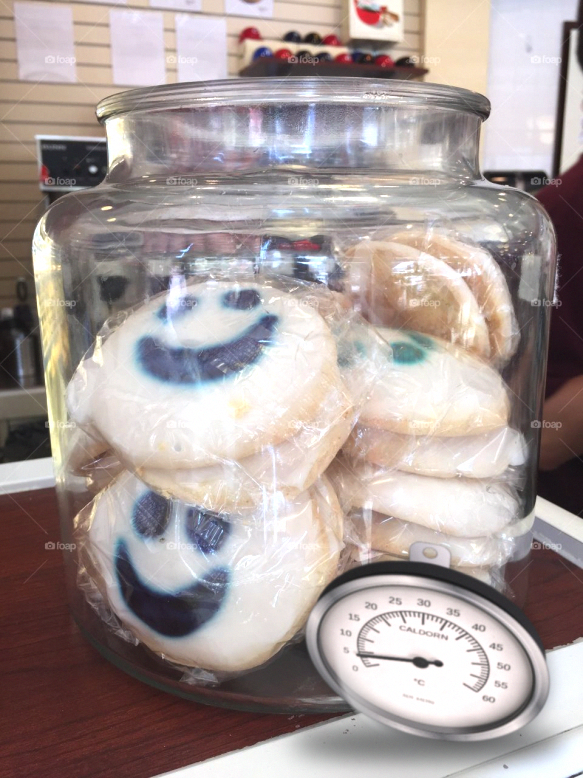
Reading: {"value": 5, "unit": "°C"}
